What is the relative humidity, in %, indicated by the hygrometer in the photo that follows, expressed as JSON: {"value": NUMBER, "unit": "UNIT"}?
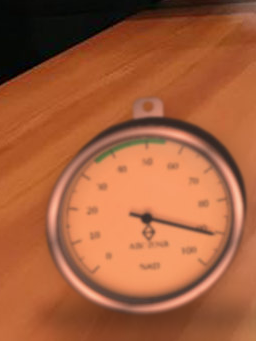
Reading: {"value": 90, "unit": "%"}
